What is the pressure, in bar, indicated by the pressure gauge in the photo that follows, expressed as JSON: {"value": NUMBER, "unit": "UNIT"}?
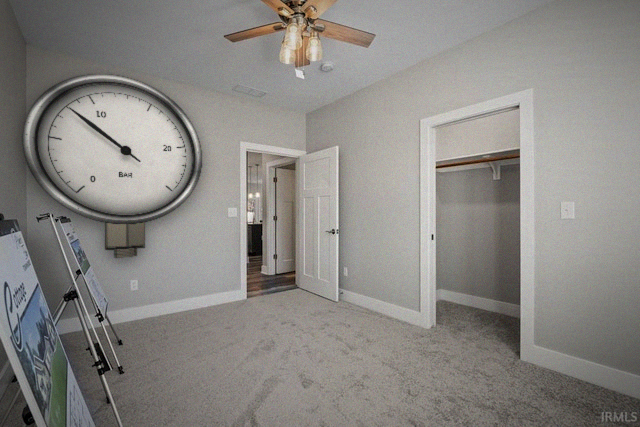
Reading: {"value": 8, "unit": "bar"}
